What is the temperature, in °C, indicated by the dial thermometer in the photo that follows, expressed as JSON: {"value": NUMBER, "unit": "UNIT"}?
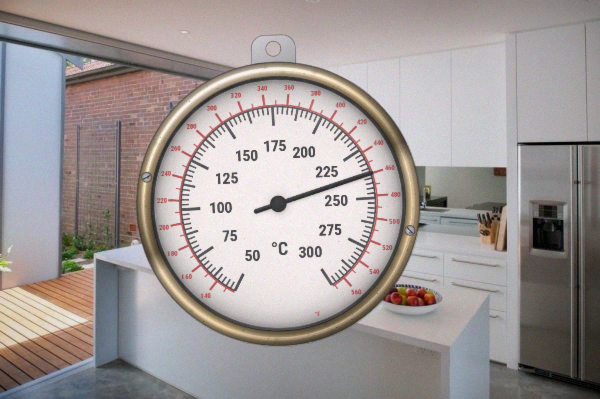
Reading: {"value": 237.5, "unit": "°C"}
